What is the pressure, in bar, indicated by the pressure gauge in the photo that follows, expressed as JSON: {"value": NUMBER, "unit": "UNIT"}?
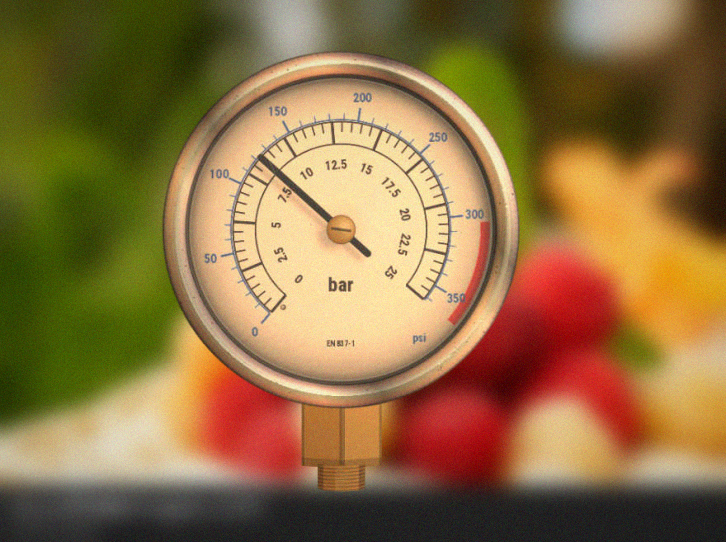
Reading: {"value": 8.5, "unit": "bar"}
